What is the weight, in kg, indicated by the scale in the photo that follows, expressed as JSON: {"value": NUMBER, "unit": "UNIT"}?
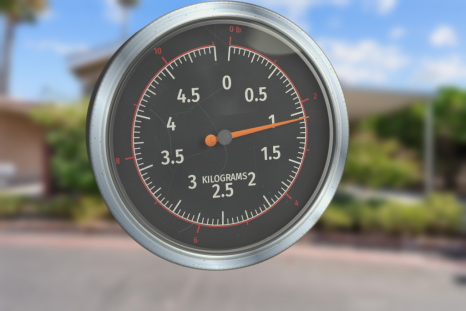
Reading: {"value": 1.05, "unit": "kg"}
